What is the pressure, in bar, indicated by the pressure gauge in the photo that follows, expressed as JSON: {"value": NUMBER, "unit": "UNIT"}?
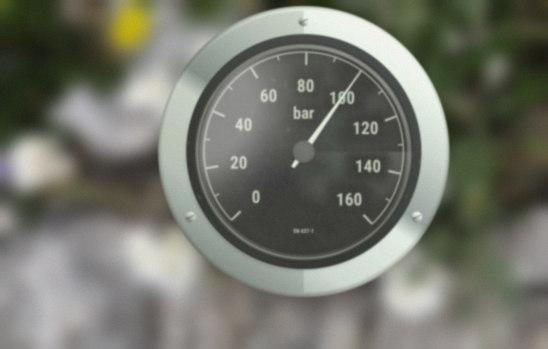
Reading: {"value": 100, "unit": "bar"}
